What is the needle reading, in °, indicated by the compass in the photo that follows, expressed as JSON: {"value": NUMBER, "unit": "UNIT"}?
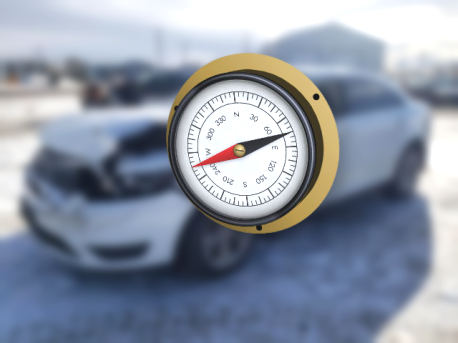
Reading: {"value": 255, "unit": "°"}
